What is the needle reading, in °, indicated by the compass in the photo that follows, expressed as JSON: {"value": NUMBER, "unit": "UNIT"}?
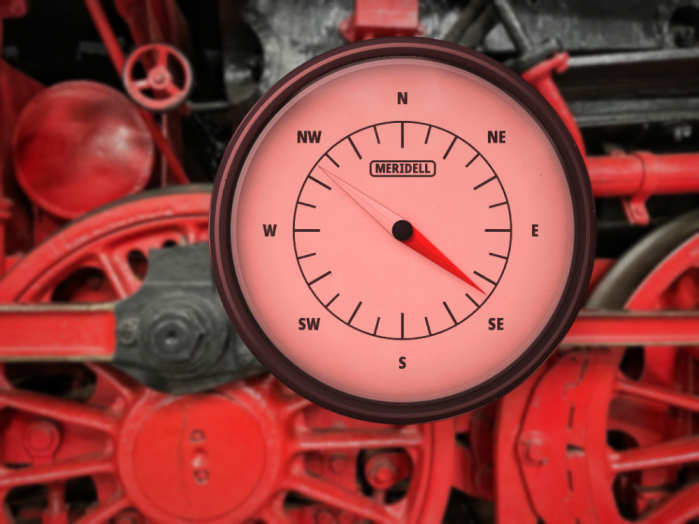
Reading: {"value": 127.5, "unit": "°"}
